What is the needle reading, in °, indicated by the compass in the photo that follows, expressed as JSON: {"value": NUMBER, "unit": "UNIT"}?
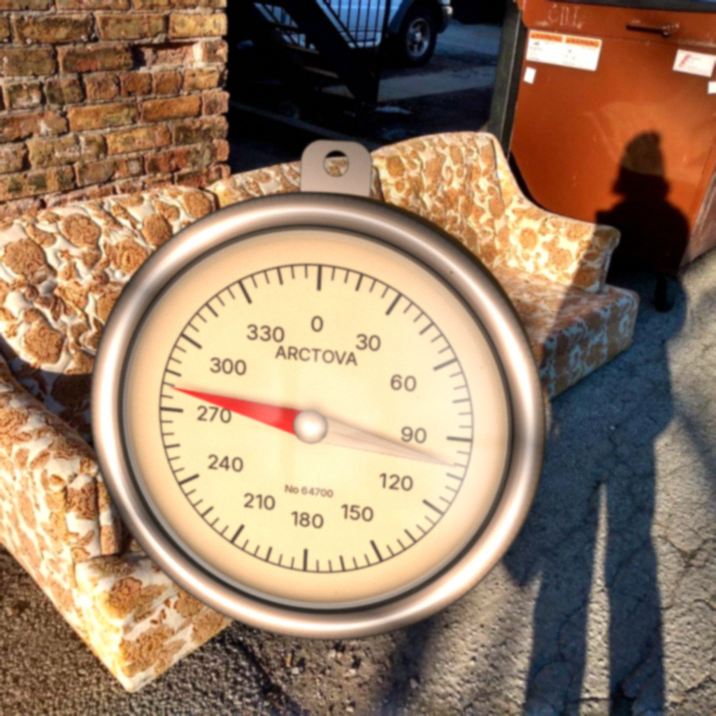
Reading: {"value": 280, "unit": "°"}
